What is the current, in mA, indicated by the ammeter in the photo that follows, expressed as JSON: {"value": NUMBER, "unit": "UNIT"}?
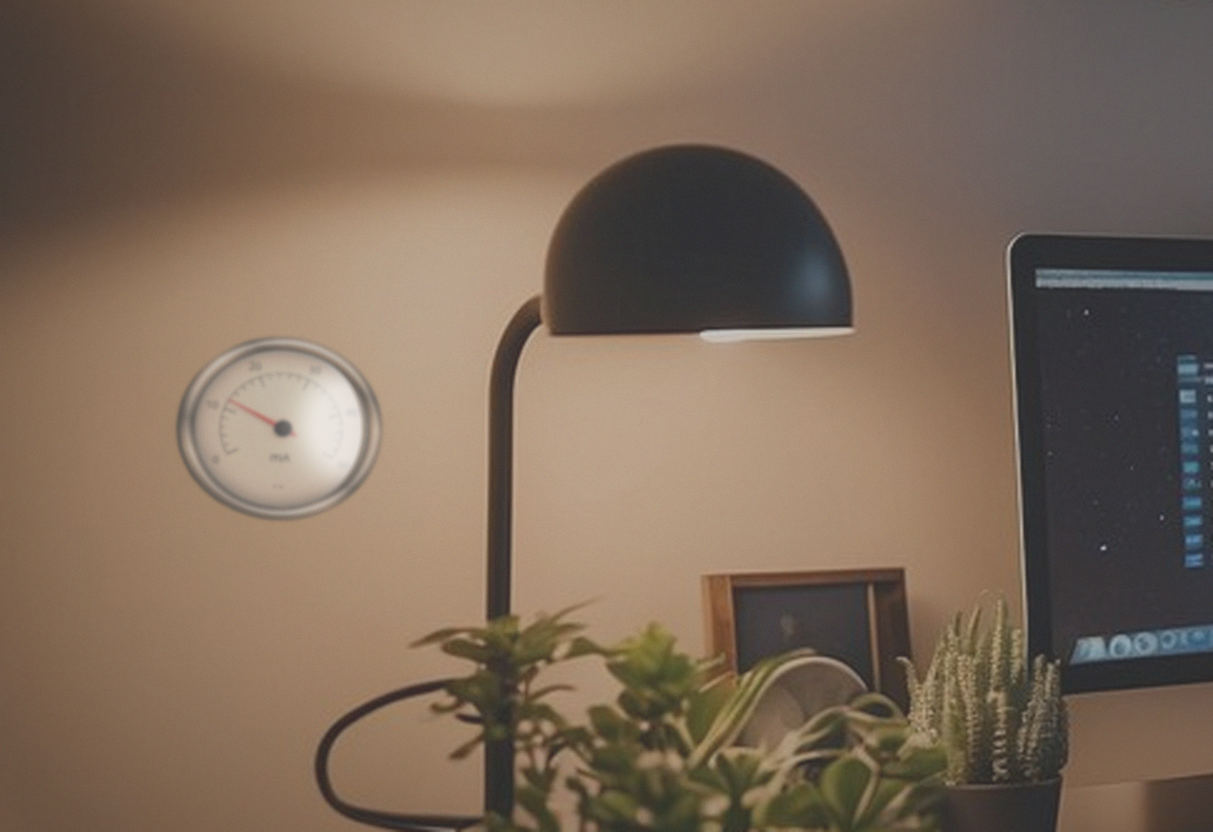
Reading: {"value": 12, "unit": "mA"}
